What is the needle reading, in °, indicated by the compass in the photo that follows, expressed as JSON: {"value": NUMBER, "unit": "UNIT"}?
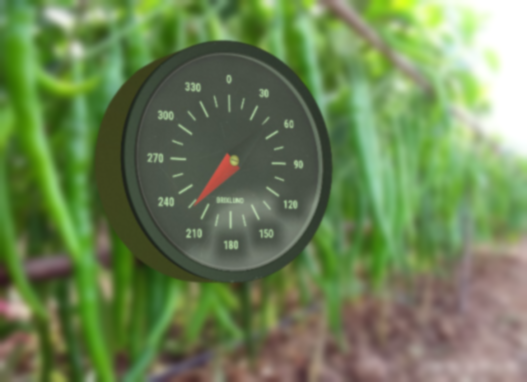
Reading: {"value": 225, "unit": "°"}
